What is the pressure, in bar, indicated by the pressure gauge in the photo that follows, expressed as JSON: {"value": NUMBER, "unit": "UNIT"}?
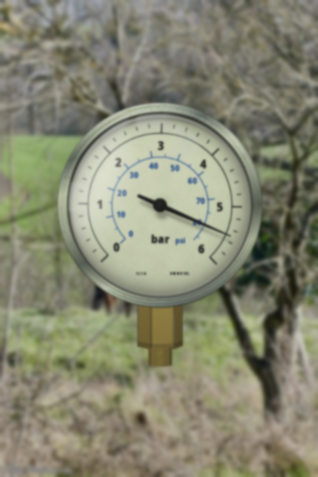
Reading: {"value": 5.5, "unit": "bar"}
